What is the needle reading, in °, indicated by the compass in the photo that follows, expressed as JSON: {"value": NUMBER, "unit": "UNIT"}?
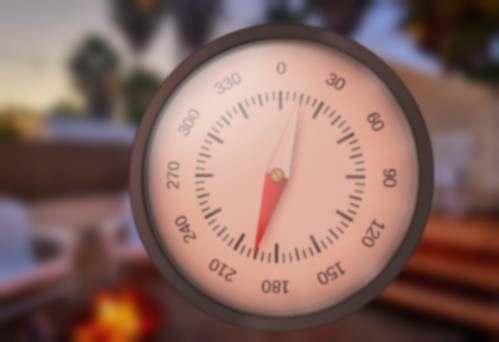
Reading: {"value": 195, "unit": "°"}
